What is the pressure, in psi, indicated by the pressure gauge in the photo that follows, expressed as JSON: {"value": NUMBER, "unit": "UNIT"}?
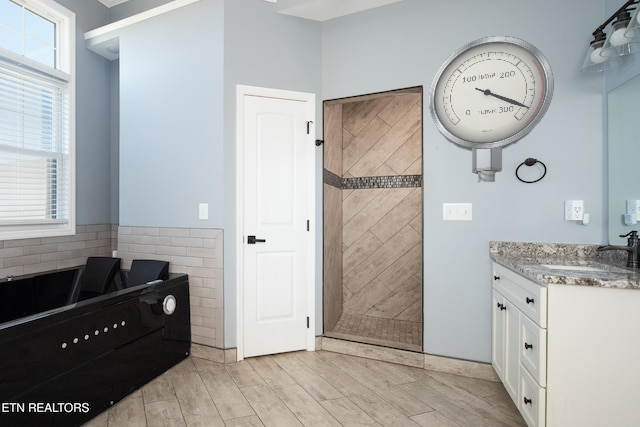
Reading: {"value": 280, "unit": "psi"}
